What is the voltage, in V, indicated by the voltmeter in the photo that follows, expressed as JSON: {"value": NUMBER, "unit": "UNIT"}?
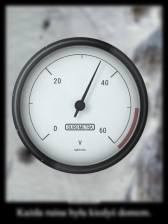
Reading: {"value": 35, "unit": "V"}
